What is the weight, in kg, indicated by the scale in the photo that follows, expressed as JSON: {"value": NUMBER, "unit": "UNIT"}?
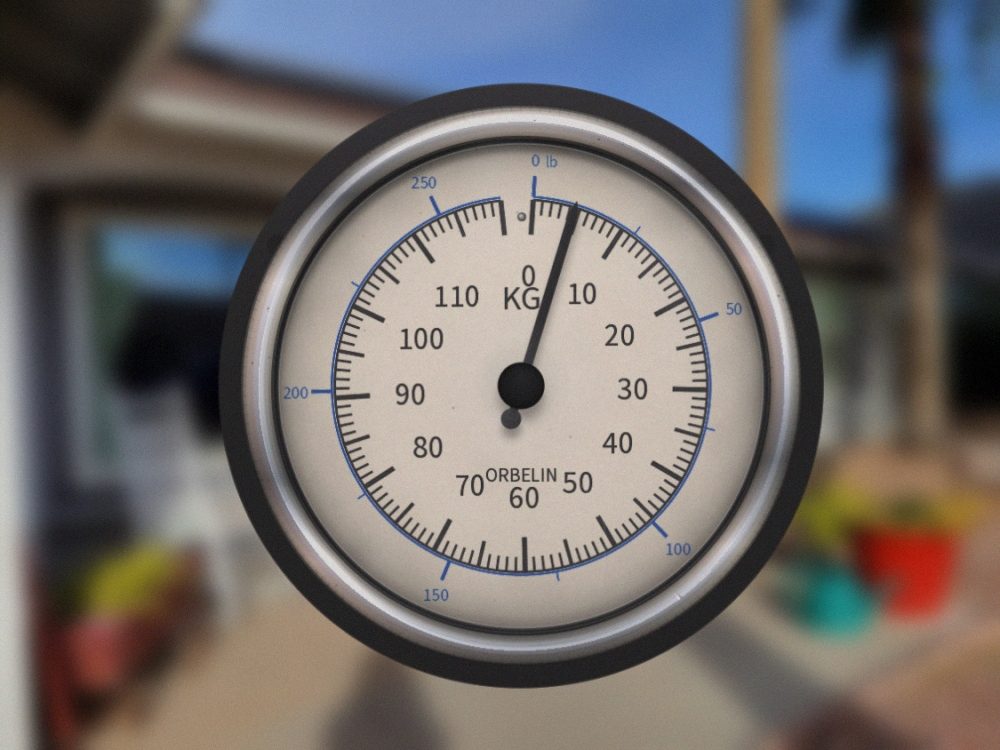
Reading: {"value": 4.5, "unit": "kg"}
